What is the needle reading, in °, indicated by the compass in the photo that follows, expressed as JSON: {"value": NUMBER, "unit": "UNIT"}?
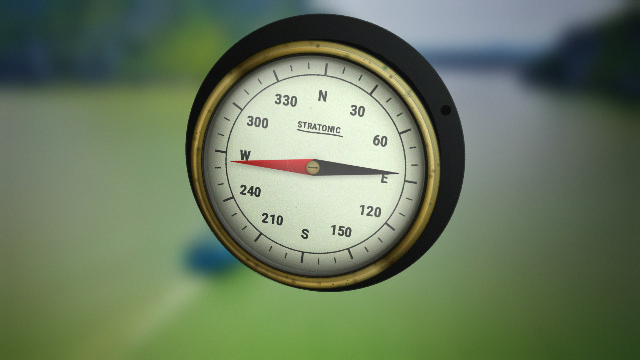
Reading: {"value": 265, "unit": "°"}
